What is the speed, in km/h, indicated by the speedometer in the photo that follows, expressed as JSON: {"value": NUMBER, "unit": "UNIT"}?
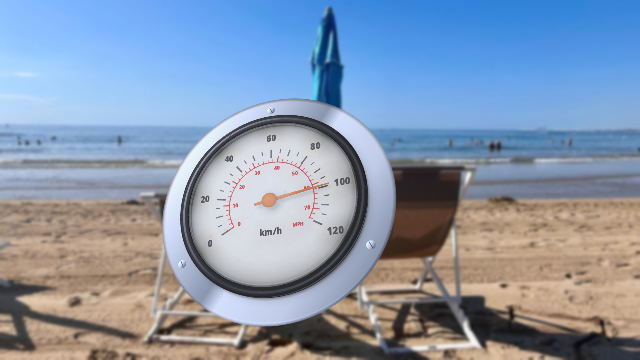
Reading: {"value": 100, "unit": "km/h"}
